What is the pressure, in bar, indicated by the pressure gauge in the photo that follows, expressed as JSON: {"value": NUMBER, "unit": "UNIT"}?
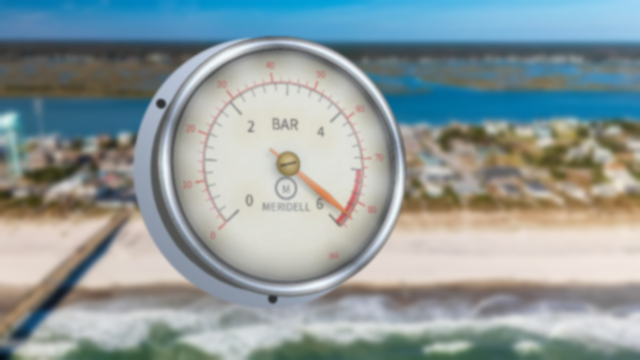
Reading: {"value": 5.8, "unit": "bar"}
